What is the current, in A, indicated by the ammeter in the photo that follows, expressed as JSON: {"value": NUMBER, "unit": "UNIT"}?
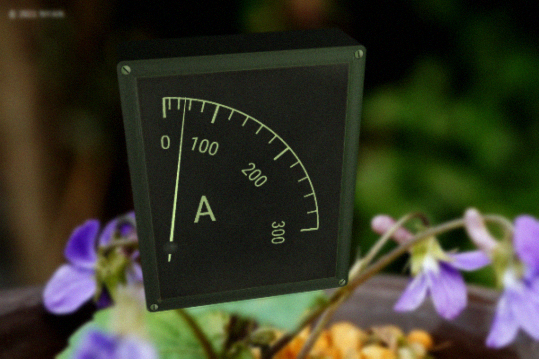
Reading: {"value": 50, "unit": "A"}
